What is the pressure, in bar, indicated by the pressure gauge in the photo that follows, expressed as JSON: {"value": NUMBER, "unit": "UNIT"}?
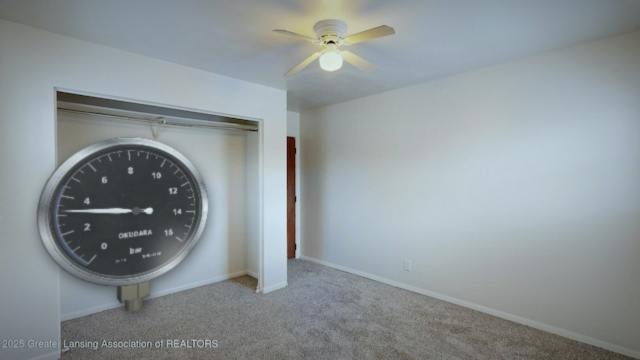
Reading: {"value": 3.25, "unit": "bar"}
